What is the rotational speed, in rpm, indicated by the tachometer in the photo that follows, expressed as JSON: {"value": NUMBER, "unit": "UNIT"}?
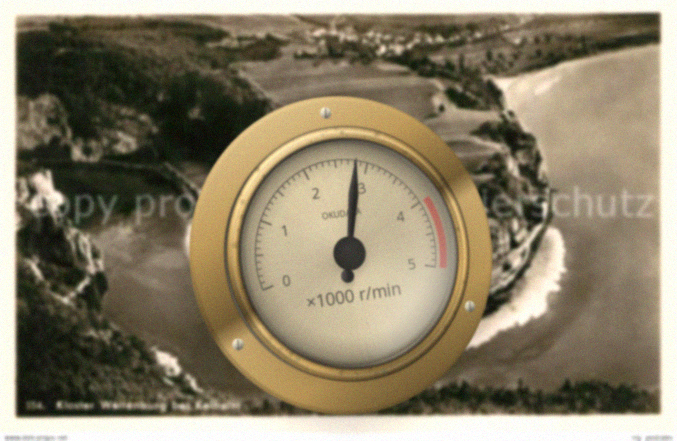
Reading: {"value": 2800, "unit": "rpm"}
